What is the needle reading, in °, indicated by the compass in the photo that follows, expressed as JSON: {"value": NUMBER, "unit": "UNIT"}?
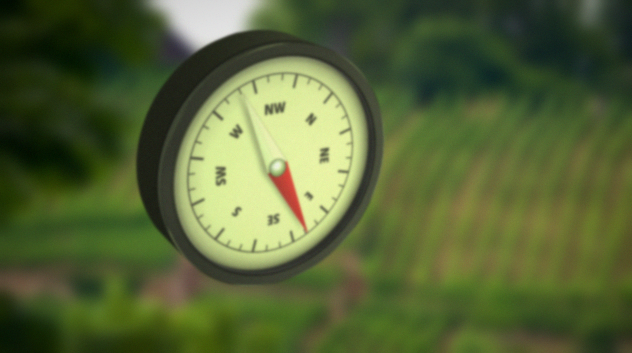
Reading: {"value": 110, "unit": "°"}
